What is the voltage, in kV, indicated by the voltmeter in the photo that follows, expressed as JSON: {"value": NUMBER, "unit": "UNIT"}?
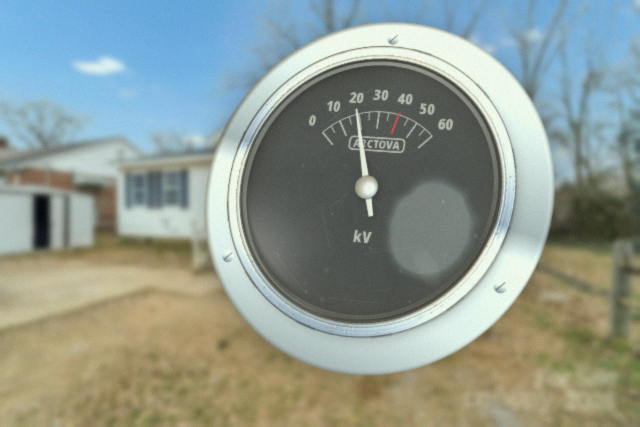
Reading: {"value": 20, "unit": "kV"}
